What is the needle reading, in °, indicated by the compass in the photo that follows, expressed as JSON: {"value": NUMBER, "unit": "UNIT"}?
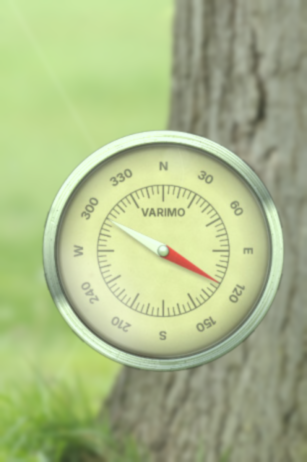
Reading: {"value": 120, "unit": "°"}
